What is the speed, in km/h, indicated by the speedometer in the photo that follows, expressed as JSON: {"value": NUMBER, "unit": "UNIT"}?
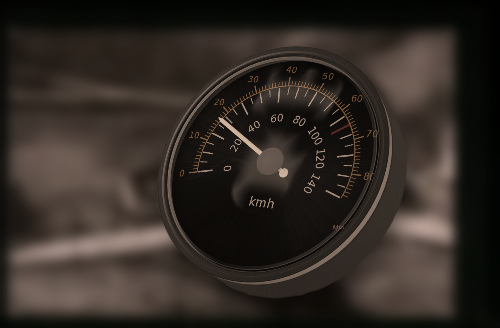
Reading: {"value": 27.5, "unit": "km/h"}
